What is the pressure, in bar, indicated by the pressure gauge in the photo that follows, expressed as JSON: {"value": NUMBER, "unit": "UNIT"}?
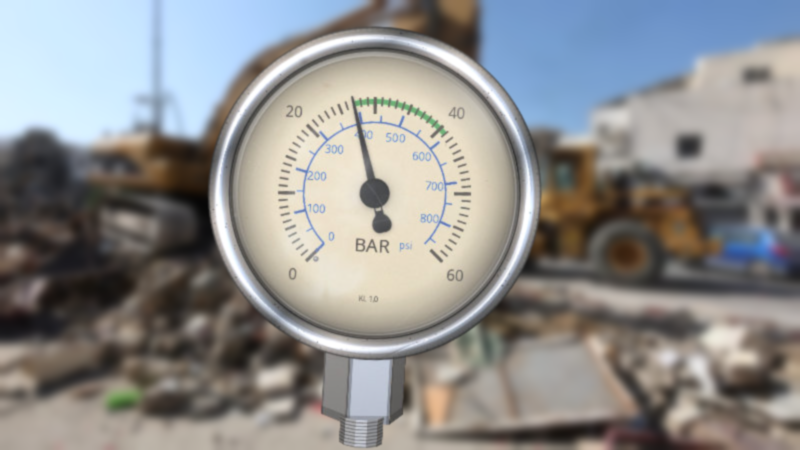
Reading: {"value": 27, "unit": "bar"}
